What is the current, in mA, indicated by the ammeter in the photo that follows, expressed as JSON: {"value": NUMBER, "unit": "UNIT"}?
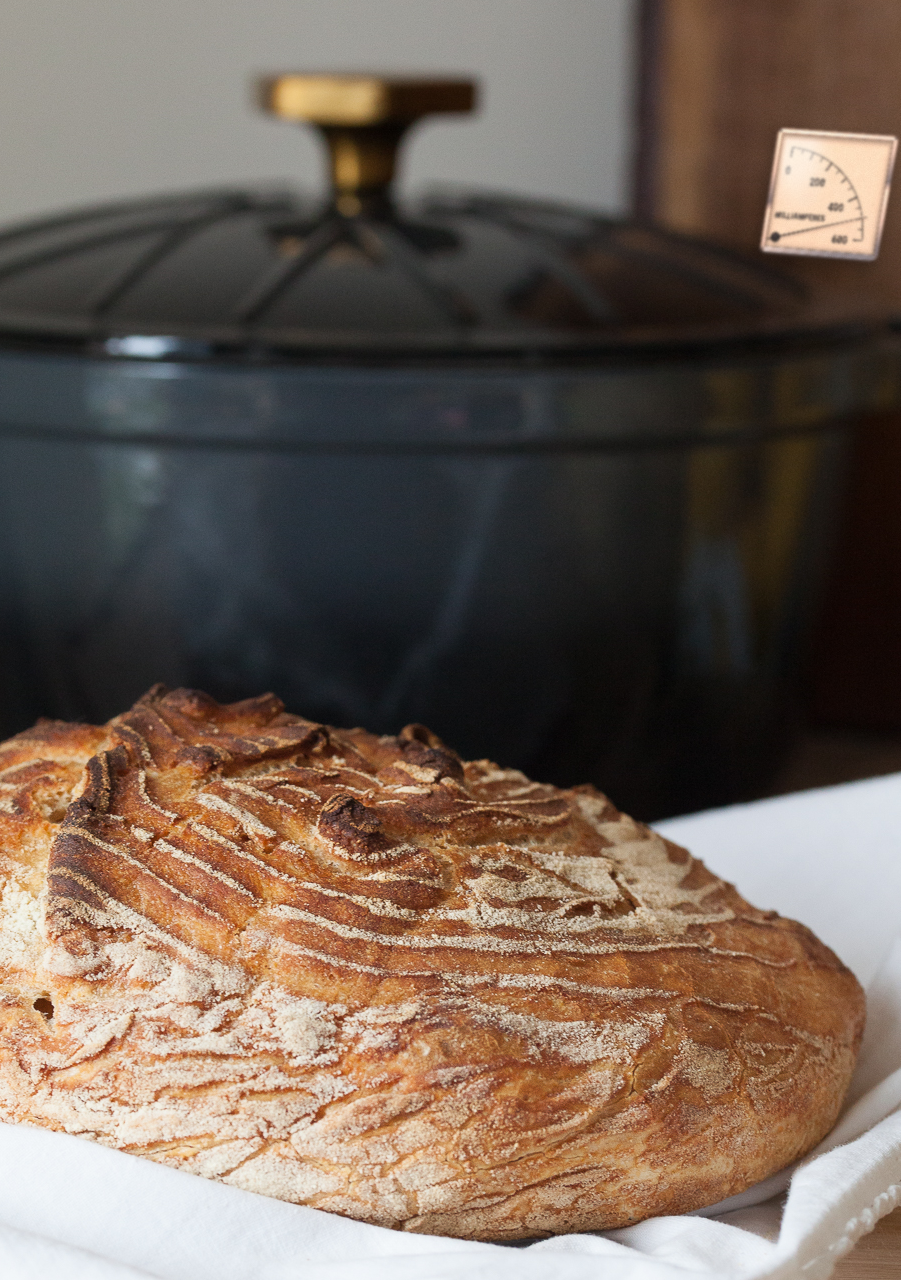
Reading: {"value": 500, "unit": "mA"}
